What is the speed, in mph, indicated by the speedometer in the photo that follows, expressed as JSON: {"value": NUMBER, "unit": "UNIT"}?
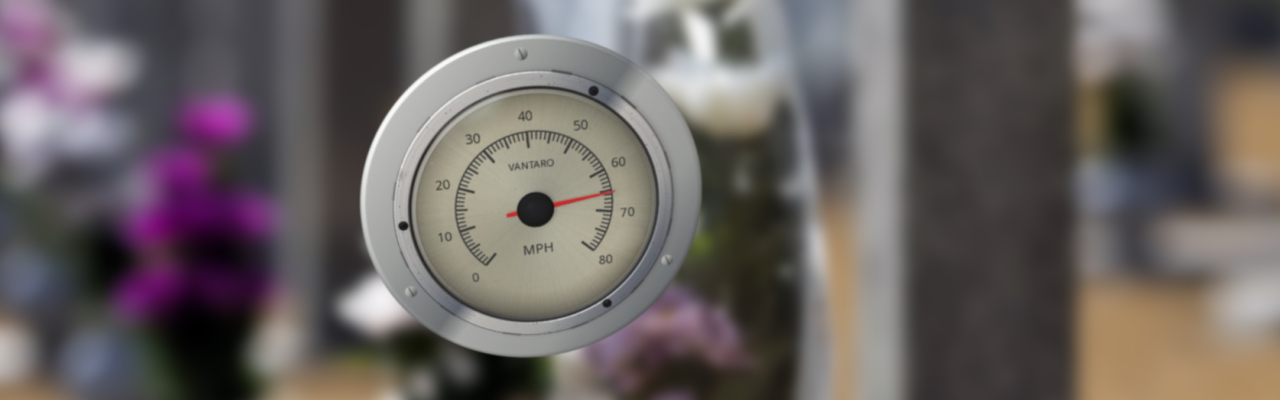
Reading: {"value": 65, "unit": "mph"}
